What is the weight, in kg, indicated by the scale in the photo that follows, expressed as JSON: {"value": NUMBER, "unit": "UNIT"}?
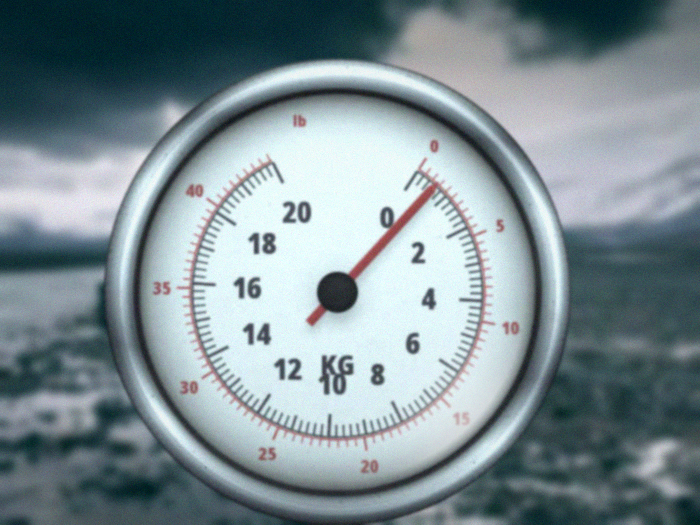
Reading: {"value": 0.6, "unit": "kg"}
